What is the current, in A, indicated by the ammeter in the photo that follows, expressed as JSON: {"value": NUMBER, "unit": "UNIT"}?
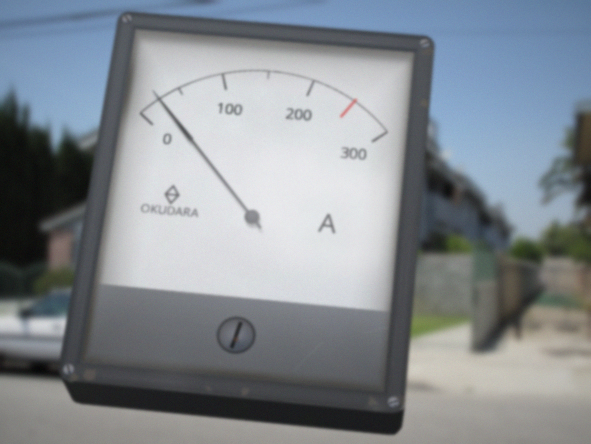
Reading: {"value": 25, "unit": "A"}
